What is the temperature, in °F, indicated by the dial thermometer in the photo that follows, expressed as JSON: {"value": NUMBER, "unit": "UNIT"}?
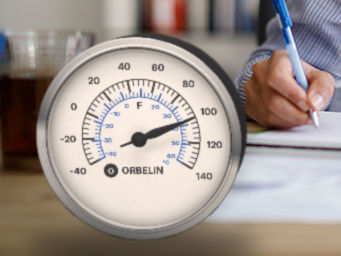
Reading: {"value": 100, "unit": "°F"}
